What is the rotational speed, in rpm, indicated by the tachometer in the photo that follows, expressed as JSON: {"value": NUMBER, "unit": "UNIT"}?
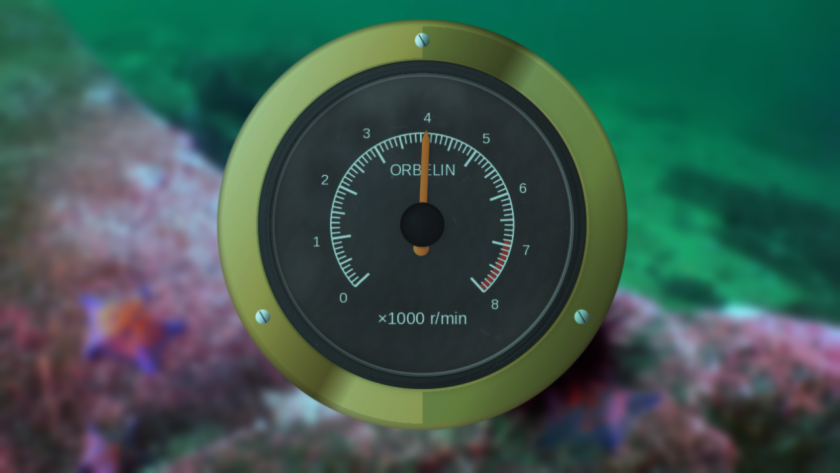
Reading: {"value": 4000, "unit": "rpm"}
